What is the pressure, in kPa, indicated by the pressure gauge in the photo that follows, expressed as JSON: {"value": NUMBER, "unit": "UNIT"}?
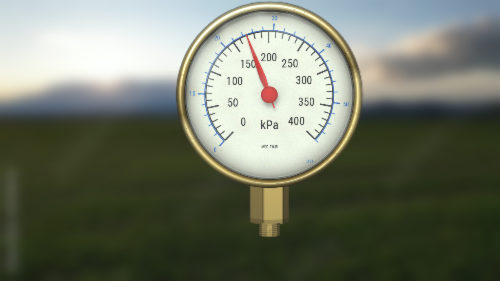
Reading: {"value": 170, "unit": "kPa"}
